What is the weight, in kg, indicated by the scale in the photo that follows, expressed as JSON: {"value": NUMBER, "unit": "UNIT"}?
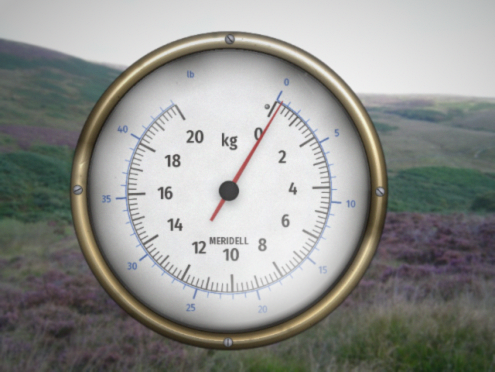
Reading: {"value": 0.2, "unit": "kg"}
